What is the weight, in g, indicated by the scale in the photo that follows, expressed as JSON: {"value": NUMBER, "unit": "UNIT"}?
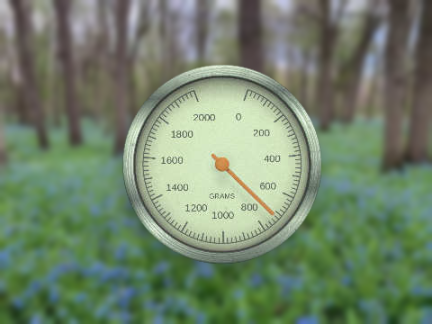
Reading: {"value": 720, "unit": "g"}
